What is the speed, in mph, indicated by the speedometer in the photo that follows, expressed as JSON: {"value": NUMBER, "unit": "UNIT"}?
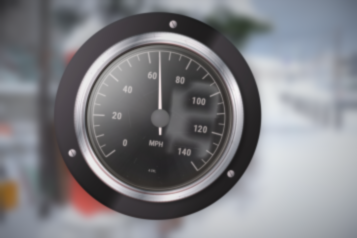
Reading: {"value": 65, "unit": "mph"}
